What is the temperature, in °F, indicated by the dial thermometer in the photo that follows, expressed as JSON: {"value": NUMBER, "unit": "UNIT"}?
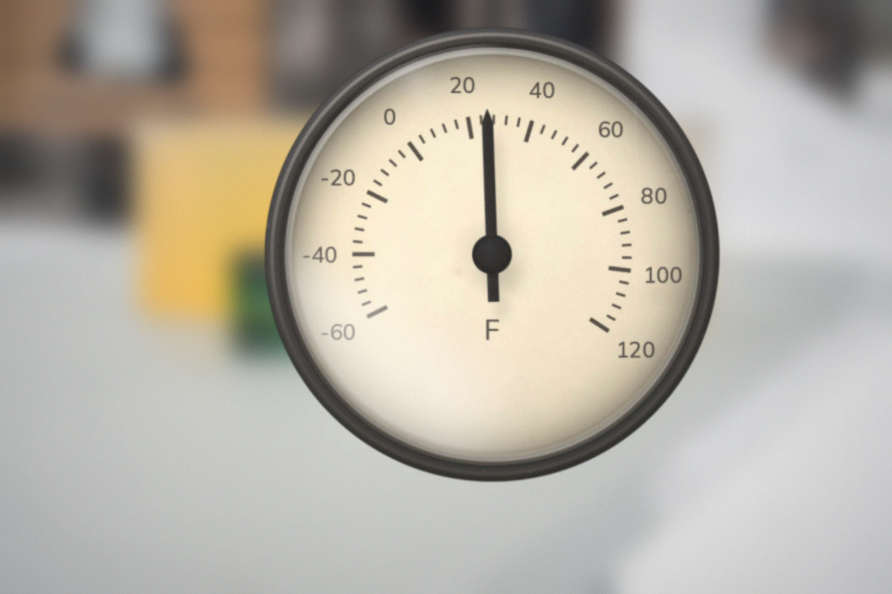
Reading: {"value": 26, "unit": "°F"}
